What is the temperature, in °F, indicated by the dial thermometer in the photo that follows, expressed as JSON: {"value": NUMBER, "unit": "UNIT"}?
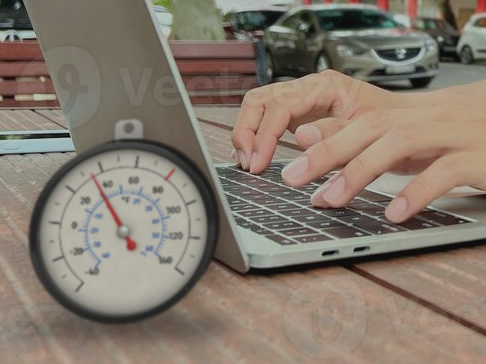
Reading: {"value": 35, "unit": "°F"}
